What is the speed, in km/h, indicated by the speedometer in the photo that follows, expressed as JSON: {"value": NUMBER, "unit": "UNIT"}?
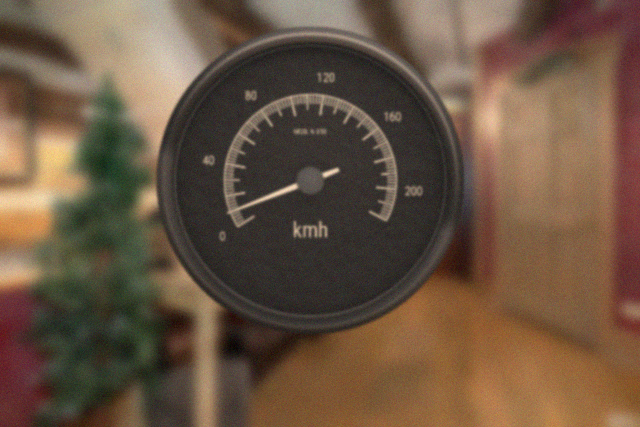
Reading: {"value": 10, "unit": "km/h"}
